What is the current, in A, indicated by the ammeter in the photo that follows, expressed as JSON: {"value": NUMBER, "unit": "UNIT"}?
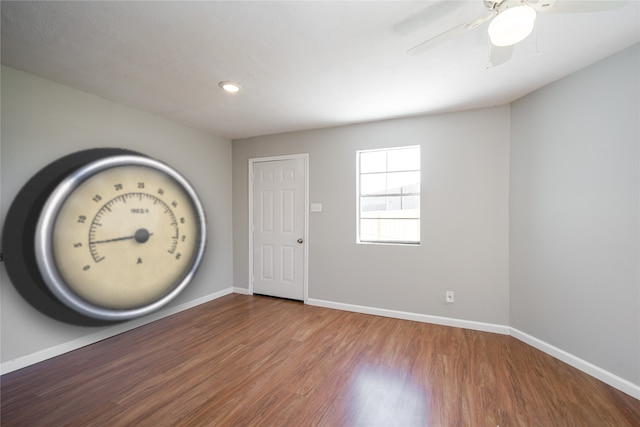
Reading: {"value": 5, "unit": "A"}
